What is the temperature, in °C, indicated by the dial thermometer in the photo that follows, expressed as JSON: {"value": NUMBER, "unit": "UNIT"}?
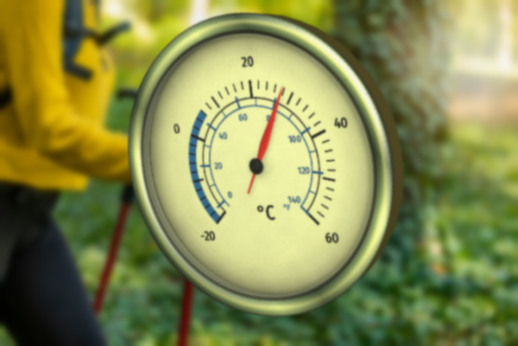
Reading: {"value": 28, "unit": "°C"}
